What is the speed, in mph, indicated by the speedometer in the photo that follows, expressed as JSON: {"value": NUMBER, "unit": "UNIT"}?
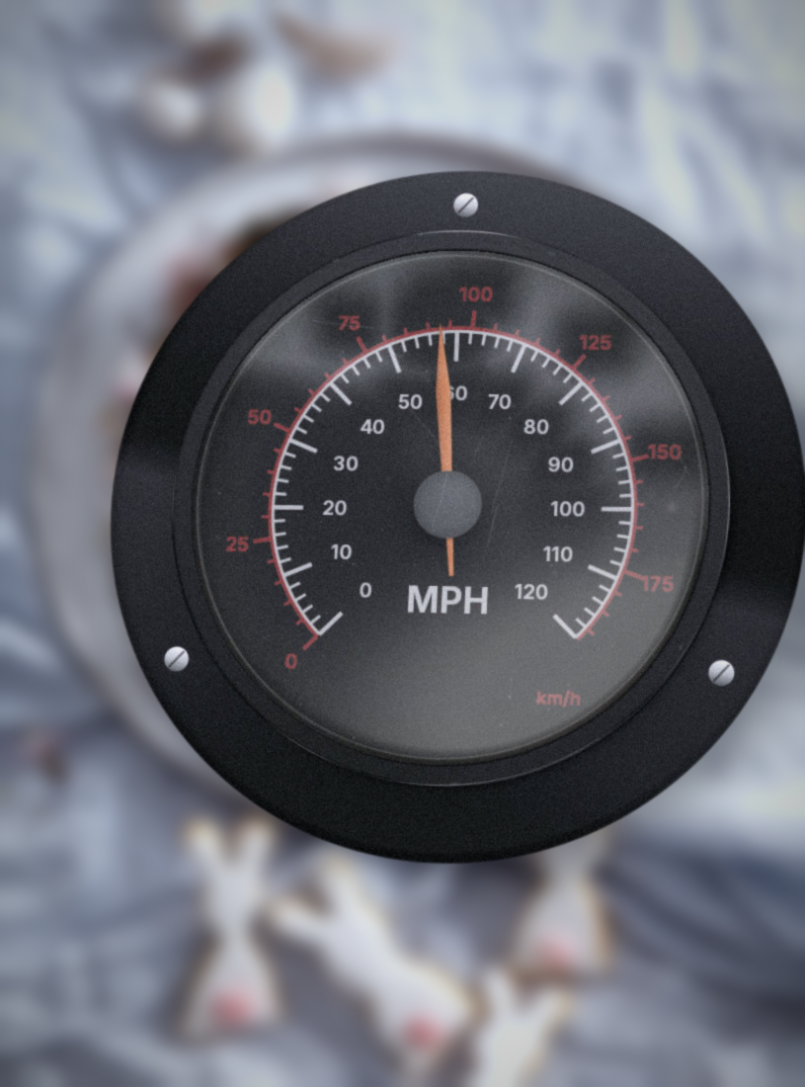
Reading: {"value": 58, "unit": "mph"}
